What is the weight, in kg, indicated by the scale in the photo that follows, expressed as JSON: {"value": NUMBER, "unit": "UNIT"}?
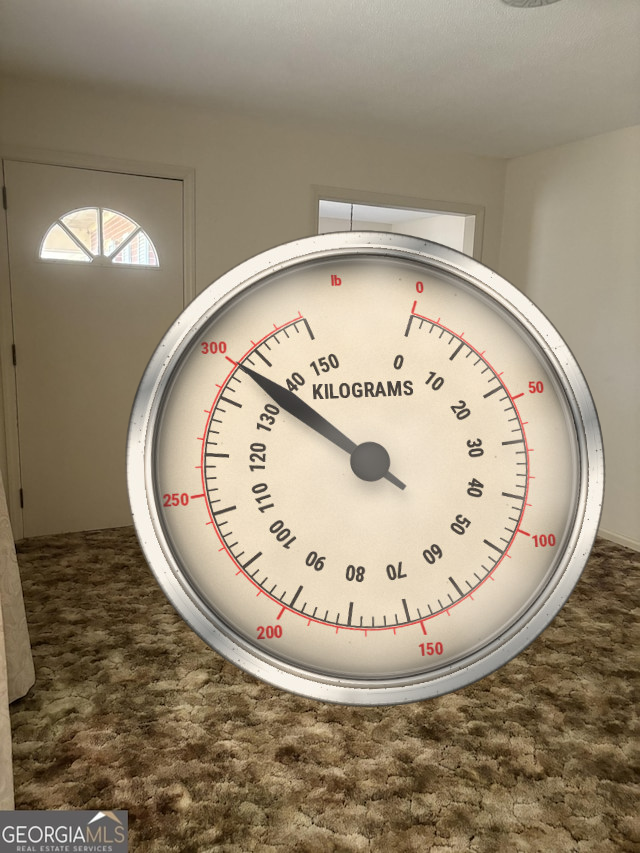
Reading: {"value": 136, "unit": "kg"}
